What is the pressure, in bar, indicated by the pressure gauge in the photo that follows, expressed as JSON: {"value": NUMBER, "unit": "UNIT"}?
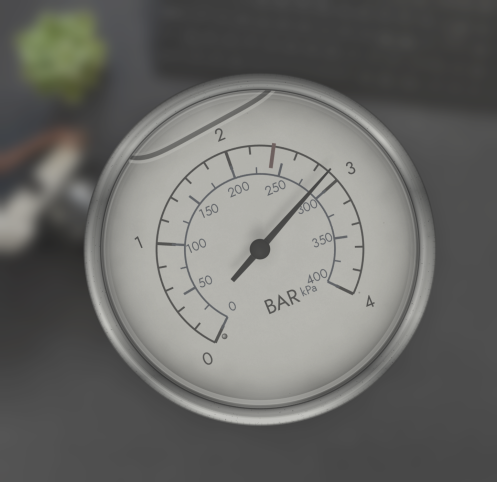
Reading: {"value": 2.9, "unit": "bar"}
